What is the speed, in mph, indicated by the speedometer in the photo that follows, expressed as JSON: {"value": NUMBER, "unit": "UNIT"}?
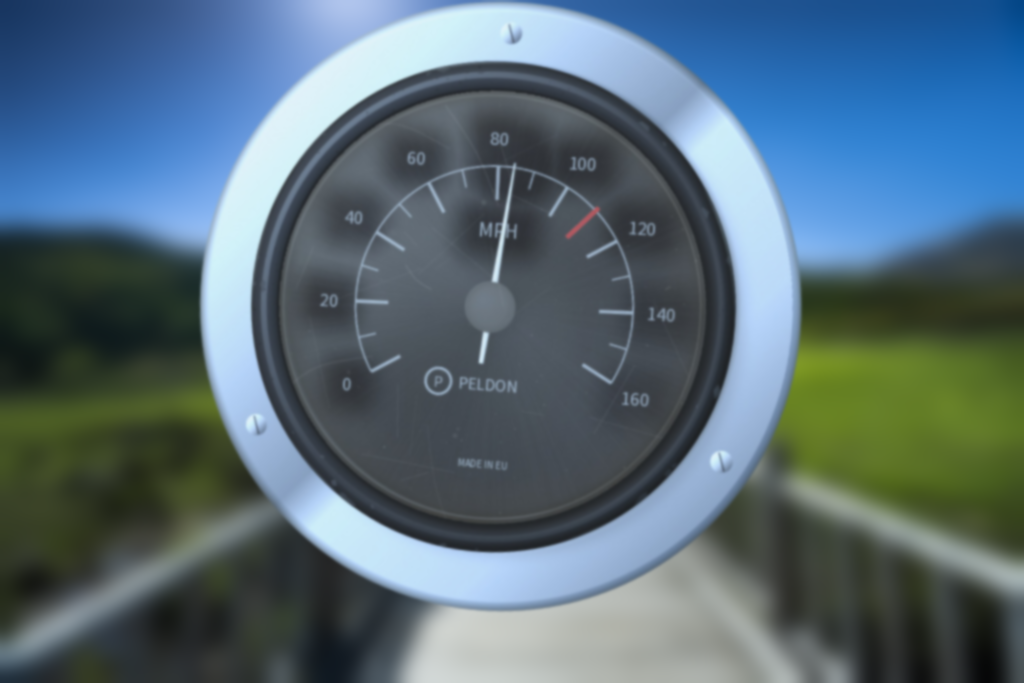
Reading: {"value": 85, "unit": "mph"}
